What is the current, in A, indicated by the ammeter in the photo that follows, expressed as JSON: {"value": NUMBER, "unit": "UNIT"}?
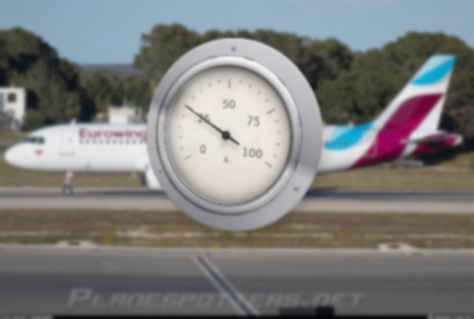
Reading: {"value": 25, "unit": "A"}
